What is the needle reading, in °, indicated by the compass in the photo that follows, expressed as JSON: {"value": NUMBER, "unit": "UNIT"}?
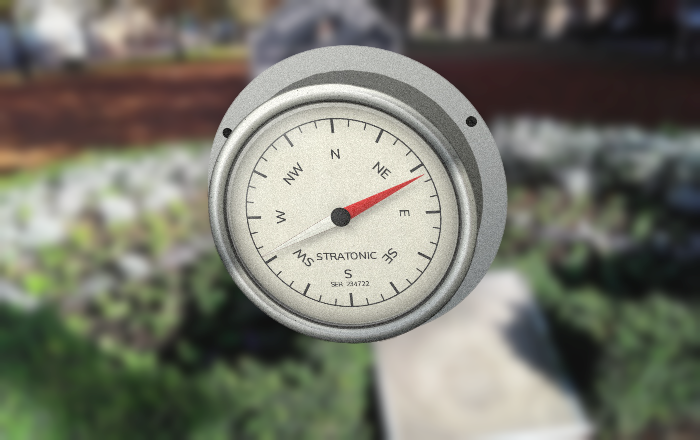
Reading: {"value": 65, "unit": "°"}
